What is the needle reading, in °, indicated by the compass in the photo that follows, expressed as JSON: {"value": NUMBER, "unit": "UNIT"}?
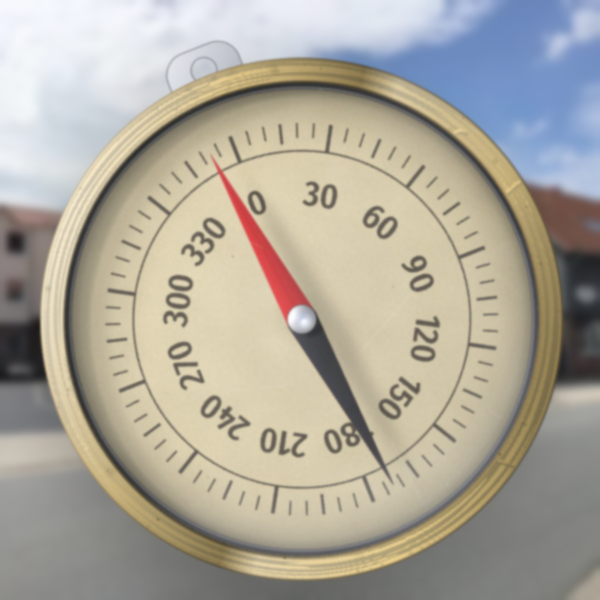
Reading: {"value": 352.5, "unit": "°"}
